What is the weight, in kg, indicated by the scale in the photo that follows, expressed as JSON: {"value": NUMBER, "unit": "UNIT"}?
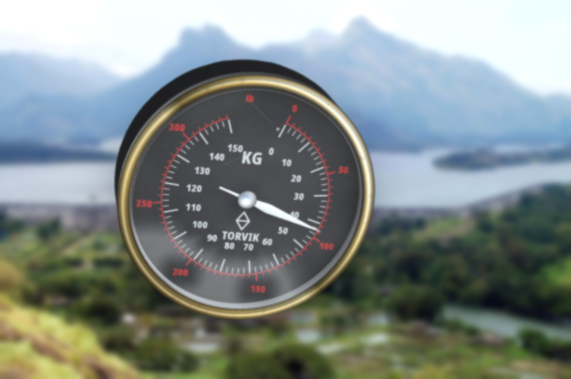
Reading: {"value": 42, "unit": "kg"}
